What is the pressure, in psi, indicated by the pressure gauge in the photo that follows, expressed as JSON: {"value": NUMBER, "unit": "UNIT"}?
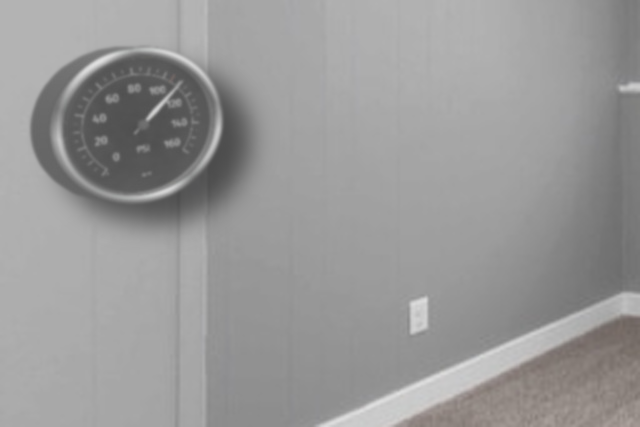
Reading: {"value": 110, "unit": "psi"}
